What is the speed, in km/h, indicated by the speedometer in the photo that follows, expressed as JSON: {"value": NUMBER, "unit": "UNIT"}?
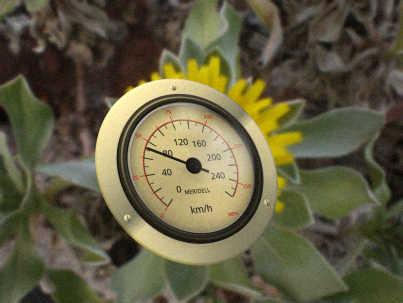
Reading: {"value": 70, "unit": "km/h"}
